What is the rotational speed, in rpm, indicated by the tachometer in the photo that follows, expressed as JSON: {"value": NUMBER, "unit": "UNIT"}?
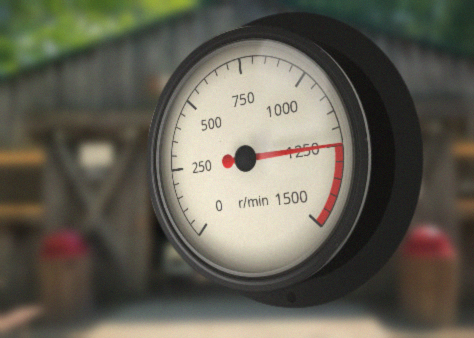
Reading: {"value": 1250, "unit": "rpm"}
